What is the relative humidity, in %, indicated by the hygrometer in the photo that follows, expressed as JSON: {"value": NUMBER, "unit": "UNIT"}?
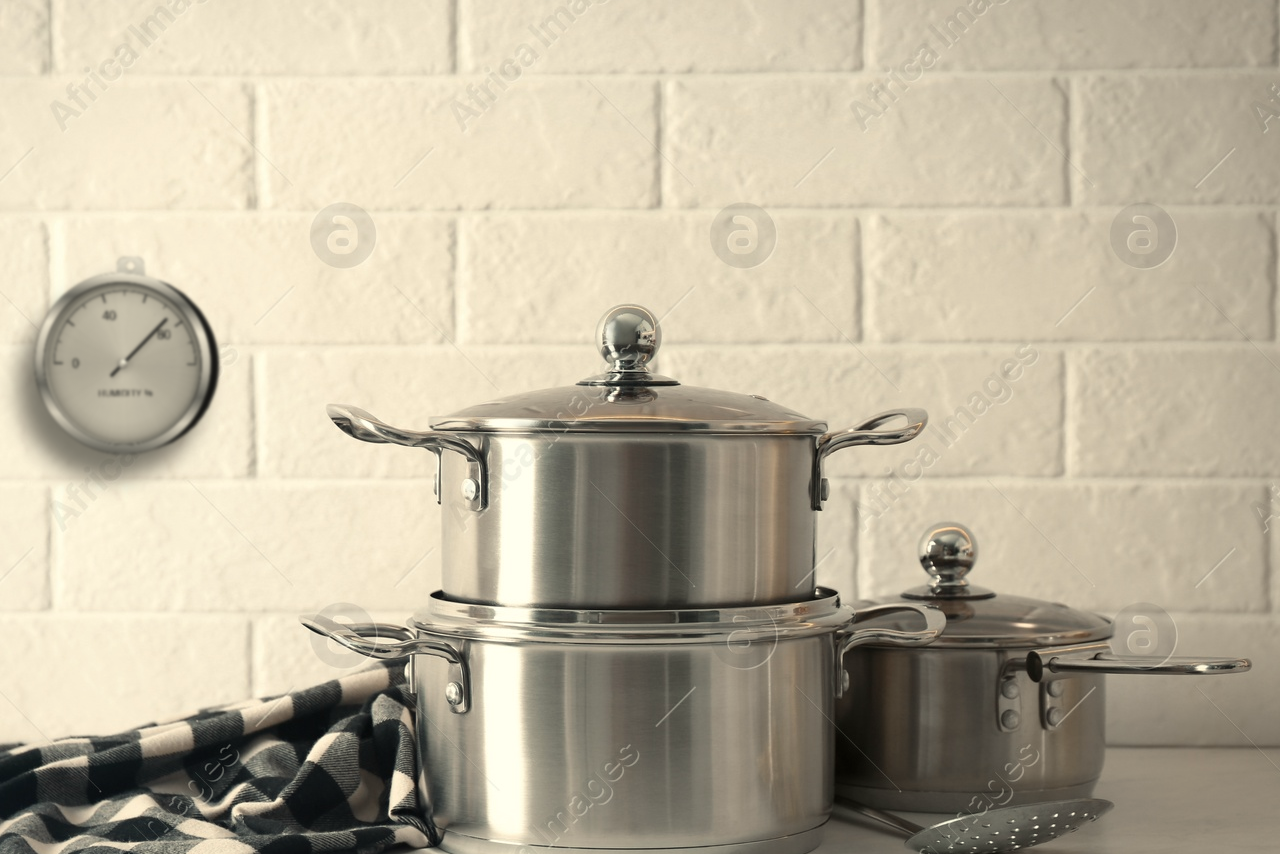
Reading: {"value": 75, "unit": "%"}
